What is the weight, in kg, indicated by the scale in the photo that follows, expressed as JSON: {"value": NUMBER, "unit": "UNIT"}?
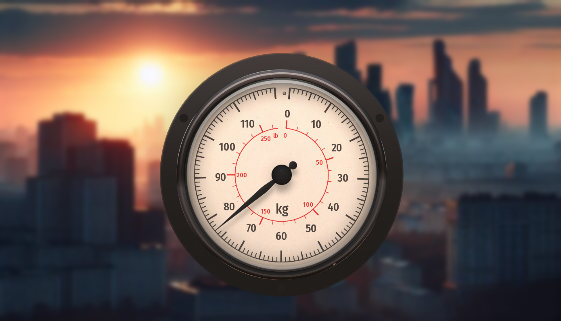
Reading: {"value": 77, "unit": "kg"}
